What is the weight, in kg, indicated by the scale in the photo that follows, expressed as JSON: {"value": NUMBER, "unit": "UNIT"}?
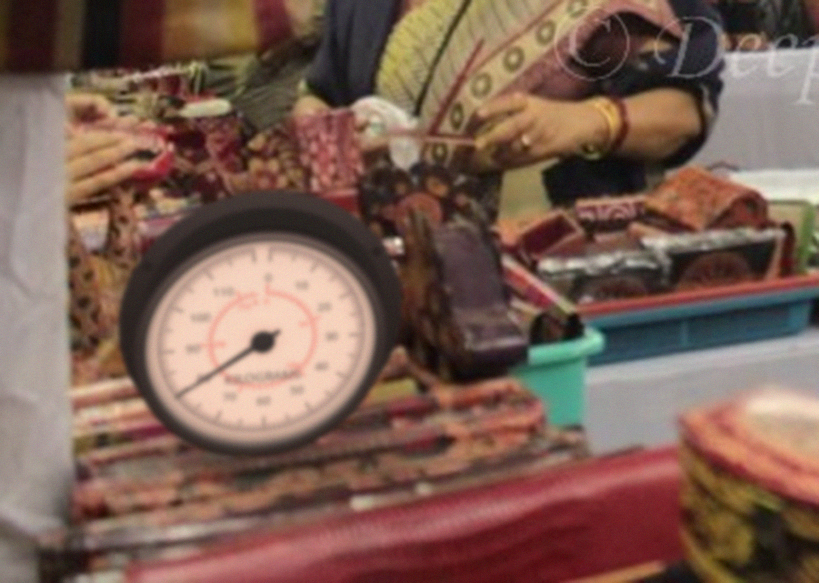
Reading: {"value": 80, "unit": "kg"}
